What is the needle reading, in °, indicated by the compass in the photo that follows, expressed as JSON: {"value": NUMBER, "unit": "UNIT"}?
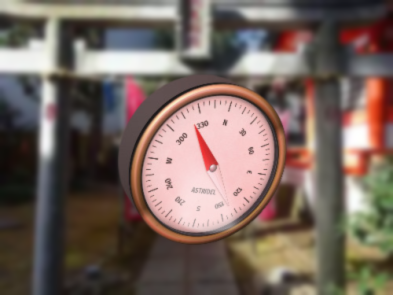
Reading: {"value": 320, "unit": "°"}
